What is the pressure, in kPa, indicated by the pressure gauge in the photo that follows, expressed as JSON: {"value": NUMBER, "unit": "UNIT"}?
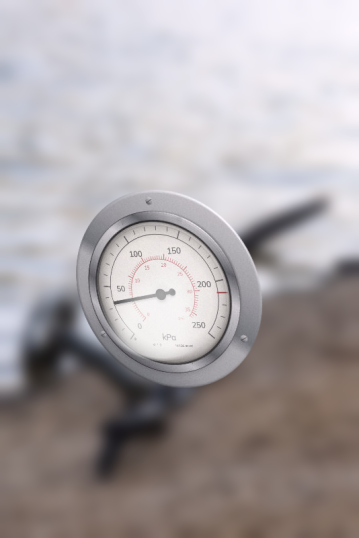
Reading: {"value": 35, "unit": "kPa"}
